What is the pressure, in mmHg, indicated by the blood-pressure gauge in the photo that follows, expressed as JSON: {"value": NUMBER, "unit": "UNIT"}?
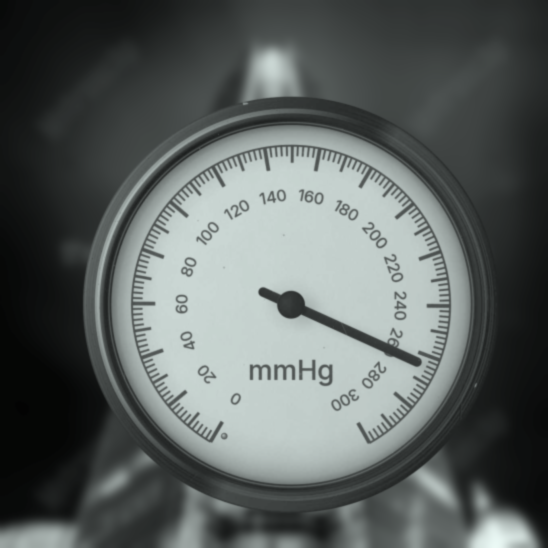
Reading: {"value": 264, "unit": "mmHg"}
